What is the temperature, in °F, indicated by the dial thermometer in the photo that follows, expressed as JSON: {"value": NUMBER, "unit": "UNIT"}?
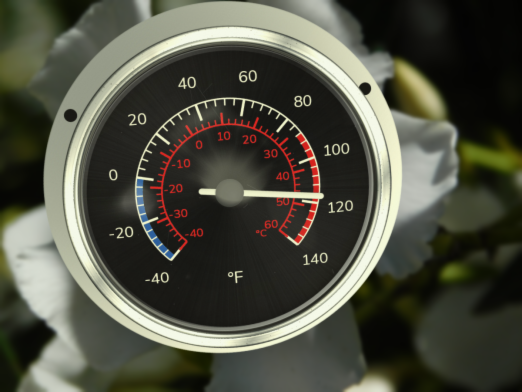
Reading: {"value": 116, "unit": "°F"}
